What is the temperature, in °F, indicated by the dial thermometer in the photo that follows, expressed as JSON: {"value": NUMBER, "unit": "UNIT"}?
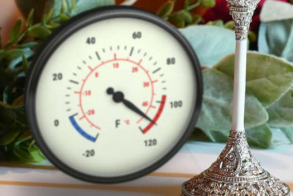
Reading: {"value": 112, "unit": "°F"}
